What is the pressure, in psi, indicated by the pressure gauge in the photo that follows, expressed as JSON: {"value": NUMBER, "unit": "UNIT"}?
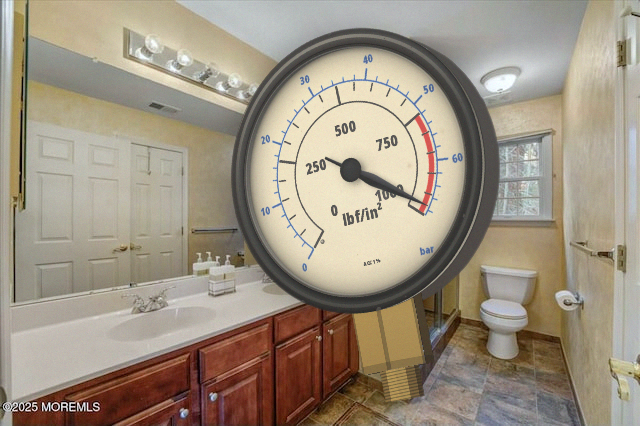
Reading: {"value": 975, "unit": "psi"}
